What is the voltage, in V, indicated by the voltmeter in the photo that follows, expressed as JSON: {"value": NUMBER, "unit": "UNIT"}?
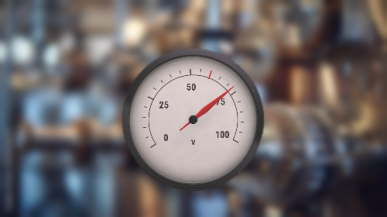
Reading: {"value": 72.5, "unit": "V"}
